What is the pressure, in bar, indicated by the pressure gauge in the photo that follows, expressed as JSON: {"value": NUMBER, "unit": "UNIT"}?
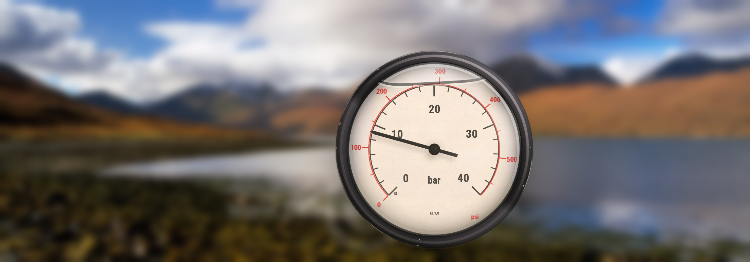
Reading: {"value": 9, "unit": "bar"}
